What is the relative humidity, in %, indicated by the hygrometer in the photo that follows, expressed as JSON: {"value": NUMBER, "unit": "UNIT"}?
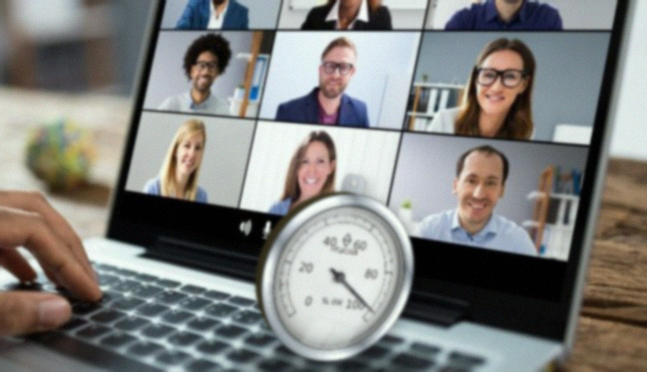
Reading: {"value": 96, "unit": "%"}
